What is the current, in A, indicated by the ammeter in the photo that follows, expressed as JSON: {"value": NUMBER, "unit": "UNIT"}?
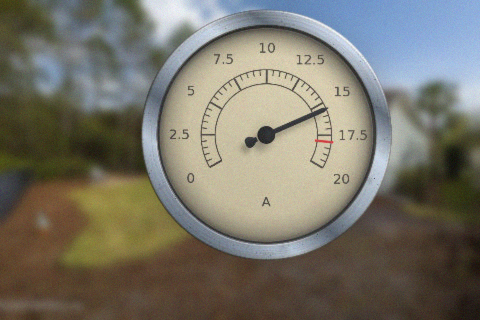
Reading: {"value": 15.5, "unit": "A"}
